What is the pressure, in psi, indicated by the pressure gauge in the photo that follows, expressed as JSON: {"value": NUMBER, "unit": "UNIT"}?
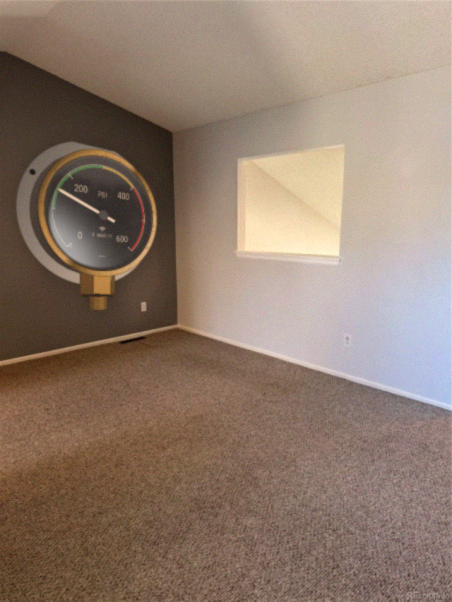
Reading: {"value": 150, "unit": "psi"}
